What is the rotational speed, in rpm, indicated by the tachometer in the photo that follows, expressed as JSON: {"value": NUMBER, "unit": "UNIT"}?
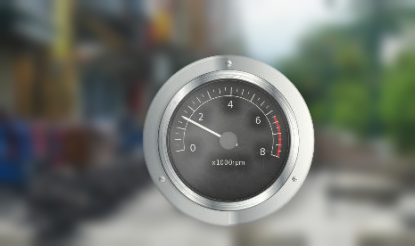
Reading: {"value": 1500, "unit": "rpm"}
